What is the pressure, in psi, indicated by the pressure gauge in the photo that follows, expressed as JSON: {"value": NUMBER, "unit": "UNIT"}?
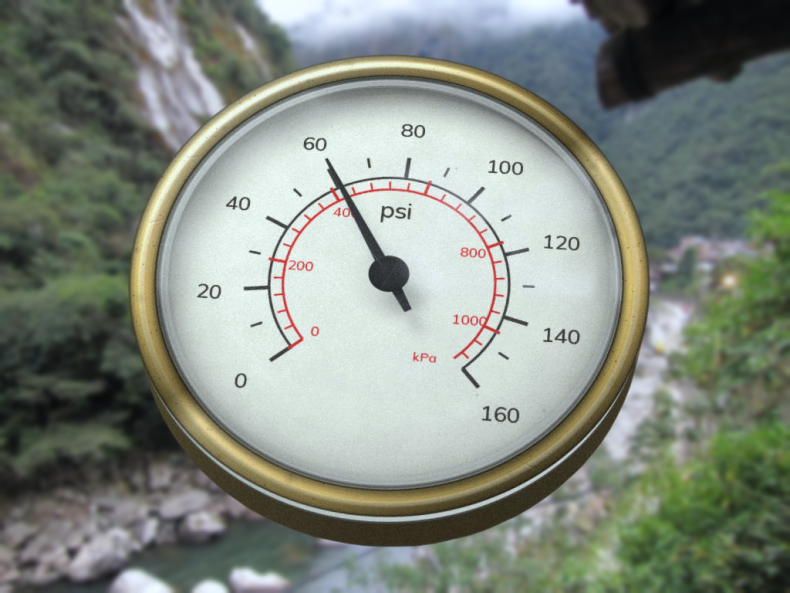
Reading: {"value": 60, "unit": "psi"}
